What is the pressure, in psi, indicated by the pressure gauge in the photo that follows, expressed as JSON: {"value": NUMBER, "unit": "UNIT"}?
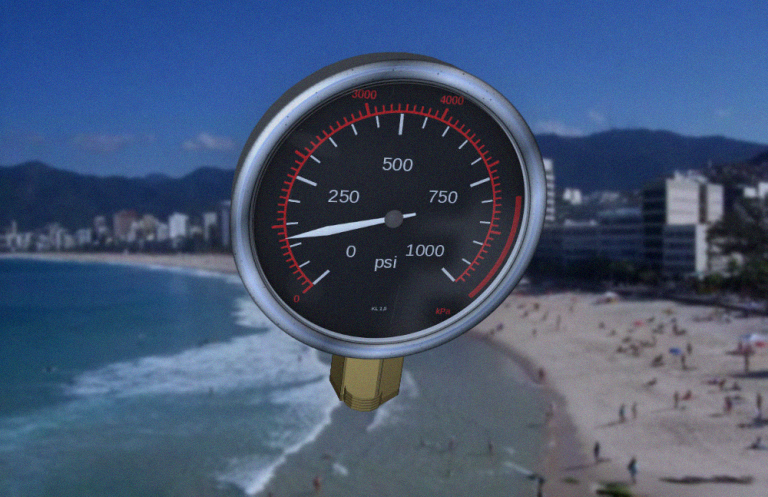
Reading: {"value": 125, "unit": "psi"}
